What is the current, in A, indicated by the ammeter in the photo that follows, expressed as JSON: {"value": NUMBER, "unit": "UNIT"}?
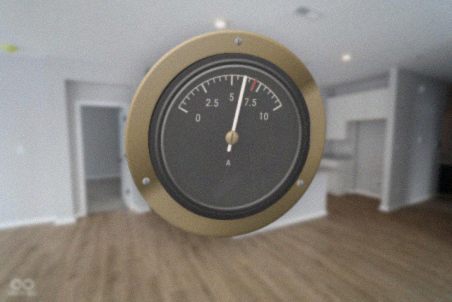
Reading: {"value": 6, "unit": "A"}
